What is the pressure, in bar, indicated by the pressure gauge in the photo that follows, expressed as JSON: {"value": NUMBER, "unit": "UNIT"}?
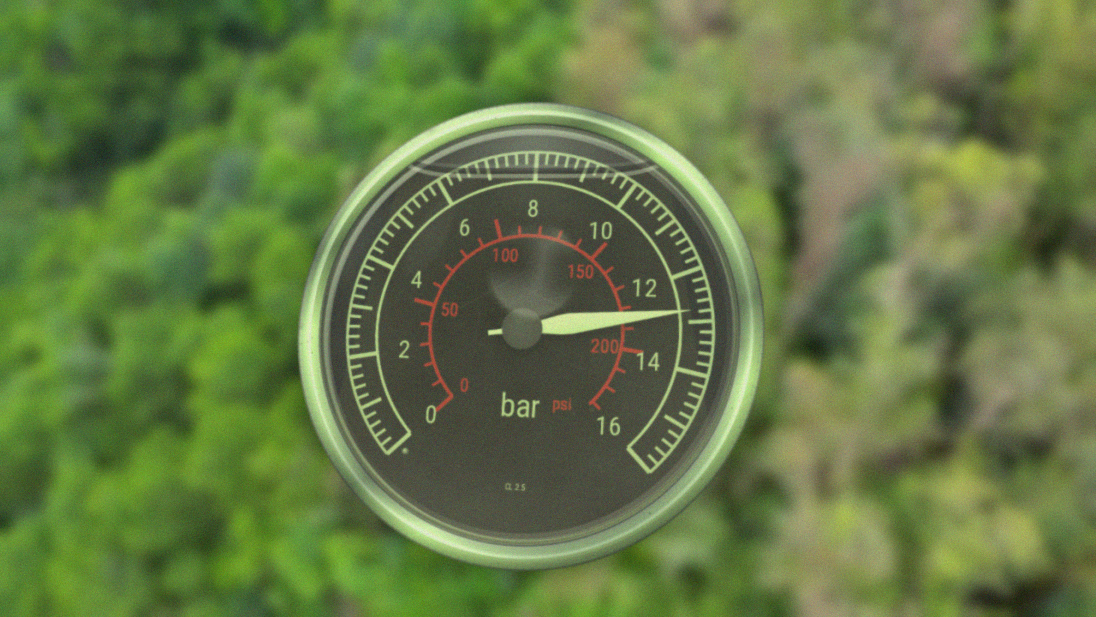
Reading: {"value": 12.8, "unit": "bar"}
